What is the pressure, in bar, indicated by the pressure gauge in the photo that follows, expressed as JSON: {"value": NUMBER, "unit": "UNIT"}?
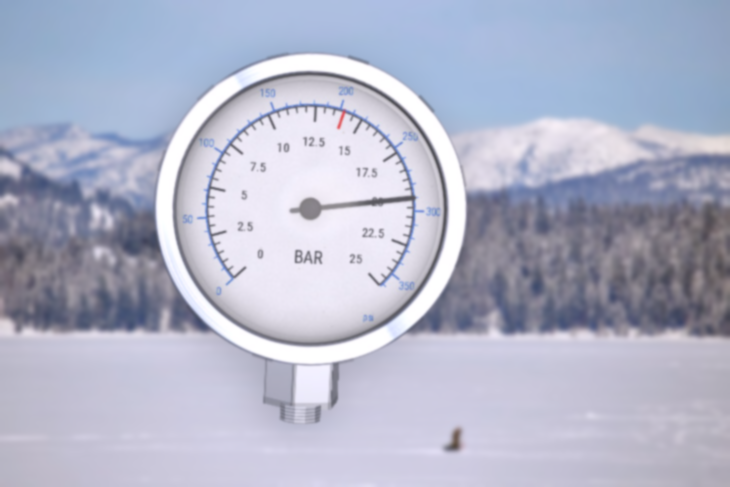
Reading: {"value": 20, "unit": "bar"}
